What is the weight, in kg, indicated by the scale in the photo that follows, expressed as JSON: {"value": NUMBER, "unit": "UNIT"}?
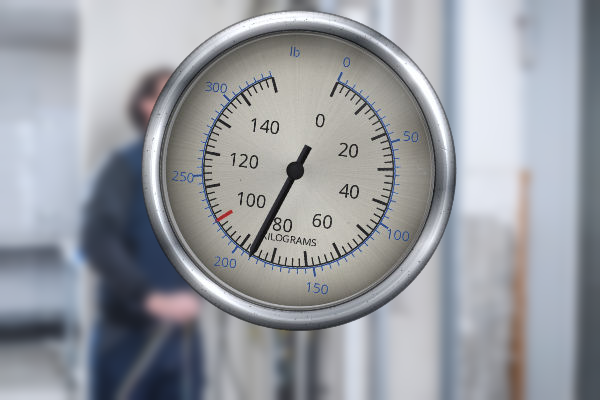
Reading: {"value": 86, "unit": "kg"}
